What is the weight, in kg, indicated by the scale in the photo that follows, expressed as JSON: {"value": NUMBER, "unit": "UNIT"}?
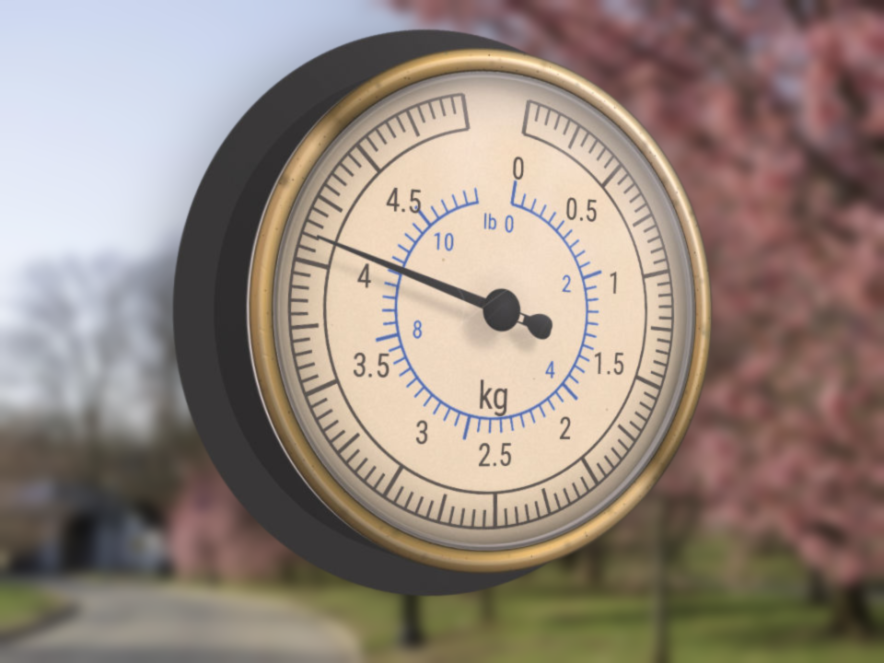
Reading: {"value": 4.1, "unit": "kg"}
